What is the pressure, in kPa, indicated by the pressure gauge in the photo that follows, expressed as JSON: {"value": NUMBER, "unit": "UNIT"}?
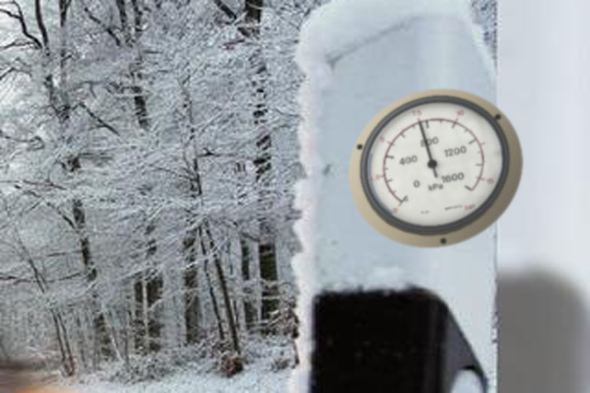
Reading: {"value": 750, "unit": "kPa"}
